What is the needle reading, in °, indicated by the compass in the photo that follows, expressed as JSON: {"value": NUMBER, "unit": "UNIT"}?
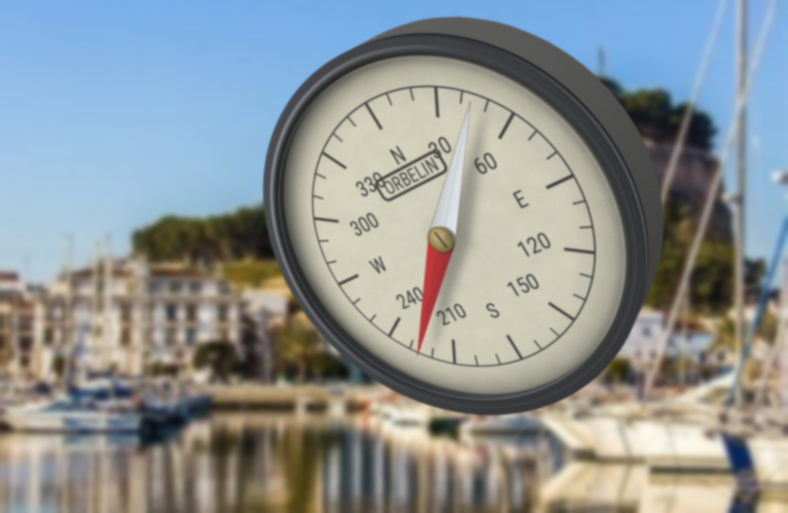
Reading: {"value": 225, "unit": "°"}
